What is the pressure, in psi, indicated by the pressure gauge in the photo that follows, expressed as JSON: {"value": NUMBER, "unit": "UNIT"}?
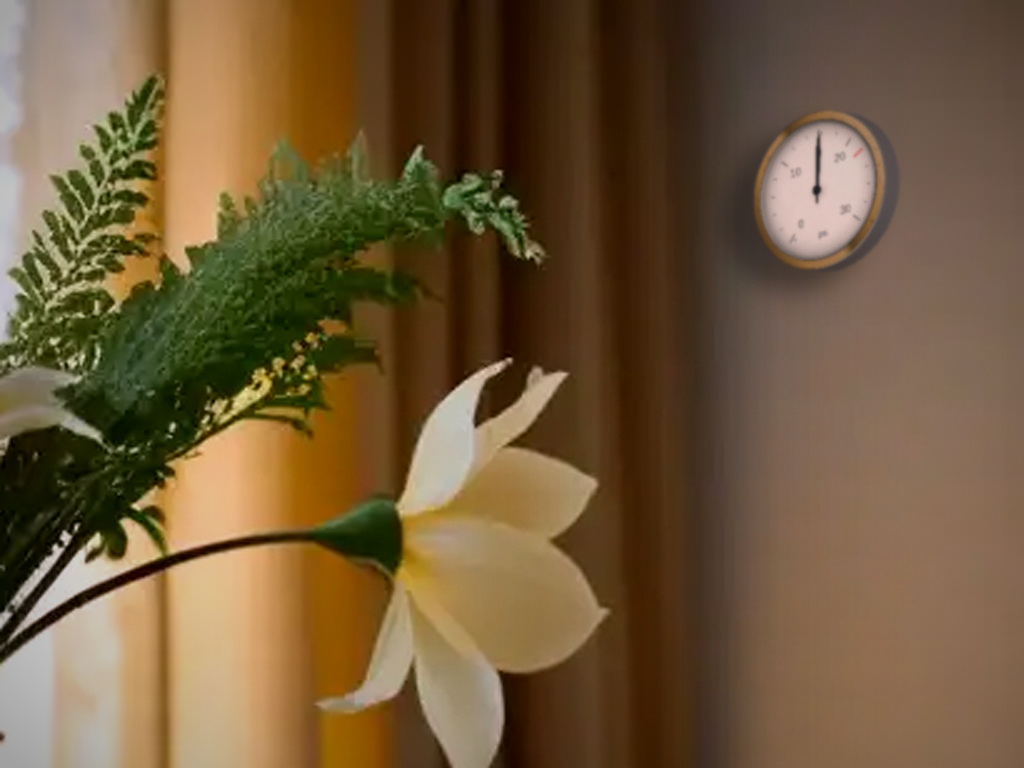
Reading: {"value": 16, "unit": "psi"}
